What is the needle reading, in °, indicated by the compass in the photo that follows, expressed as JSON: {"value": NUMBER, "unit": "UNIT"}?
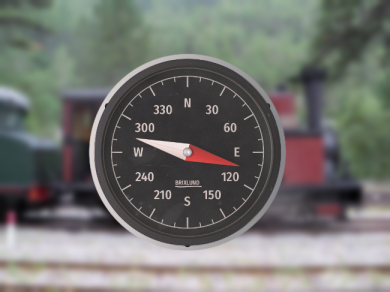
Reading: {"value": 105, "unit": "°"}
